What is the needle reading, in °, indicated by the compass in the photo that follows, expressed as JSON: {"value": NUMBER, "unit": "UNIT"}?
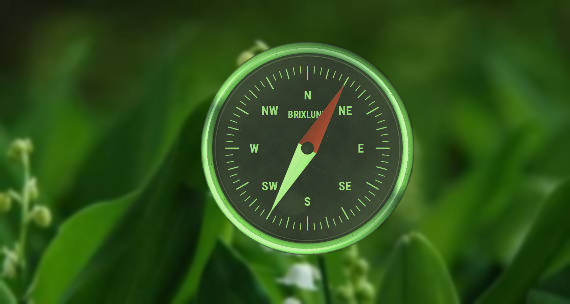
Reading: {"value": 30, "unit": "°"}
